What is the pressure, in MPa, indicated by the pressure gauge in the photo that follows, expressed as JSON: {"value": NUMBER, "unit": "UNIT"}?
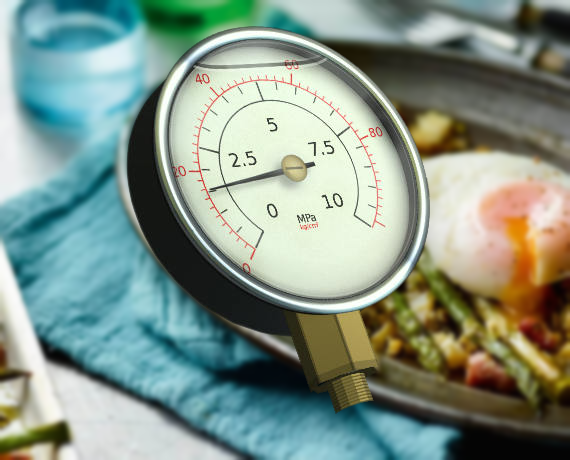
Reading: {"value": 1.5, "unit": "MPa"}
